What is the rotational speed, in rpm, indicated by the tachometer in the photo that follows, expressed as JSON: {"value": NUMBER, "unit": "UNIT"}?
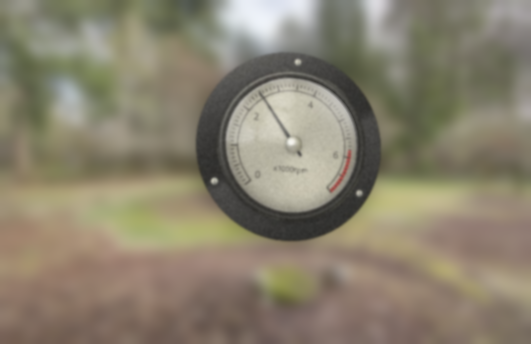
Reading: {"value": 2500, "unit": "rpm"}
